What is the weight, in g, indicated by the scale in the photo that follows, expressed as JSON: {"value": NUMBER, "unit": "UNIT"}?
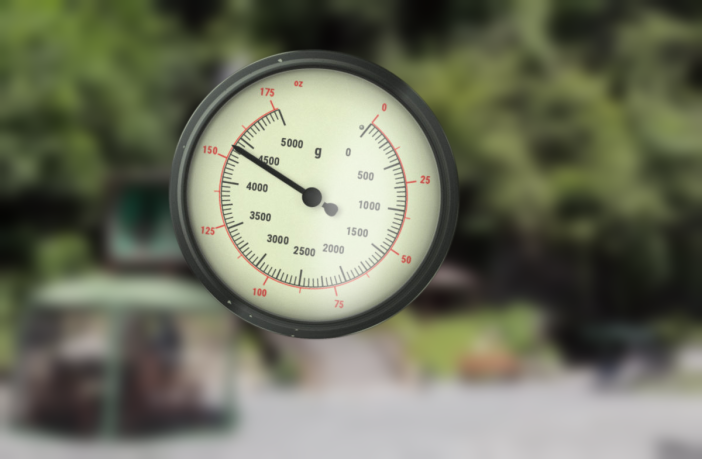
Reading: {"value": 4400, "unit": "g"}
